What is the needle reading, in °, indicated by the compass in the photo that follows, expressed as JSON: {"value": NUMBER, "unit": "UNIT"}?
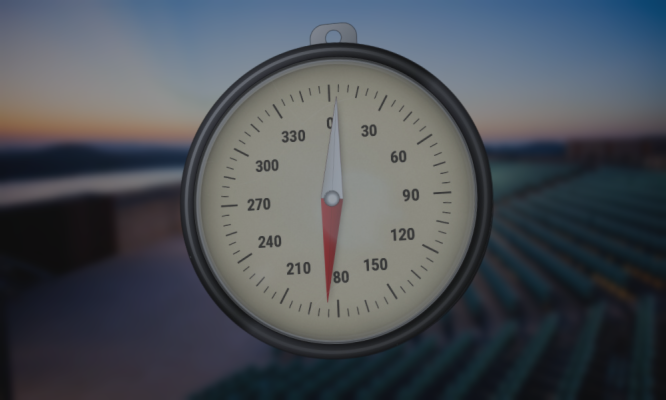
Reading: {"value": 185, "unit": "°"}
